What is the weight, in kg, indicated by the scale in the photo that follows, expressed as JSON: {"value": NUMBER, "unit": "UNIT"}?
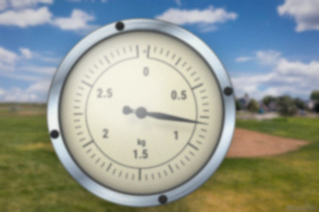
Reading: {"value": 0.8, "unit": "kg"}
